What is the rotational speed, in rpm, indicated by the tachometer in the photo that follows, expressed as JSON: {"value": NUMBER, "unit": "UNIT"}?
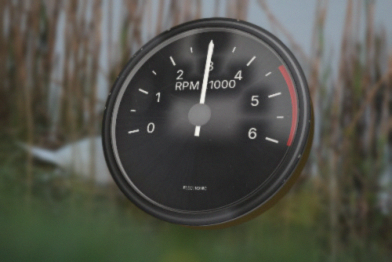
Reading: {"value": 3000, "unit": "rpm"}
